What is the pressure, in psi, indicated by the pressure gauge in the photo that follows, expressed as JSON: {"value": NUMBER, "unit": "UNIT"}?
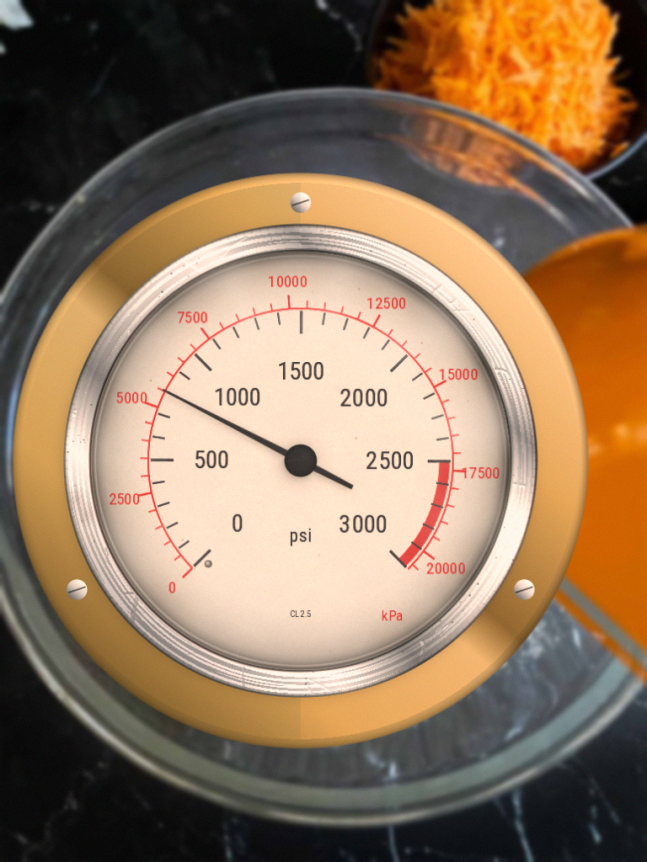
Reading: {"value": 800, "unit": "psi"}
